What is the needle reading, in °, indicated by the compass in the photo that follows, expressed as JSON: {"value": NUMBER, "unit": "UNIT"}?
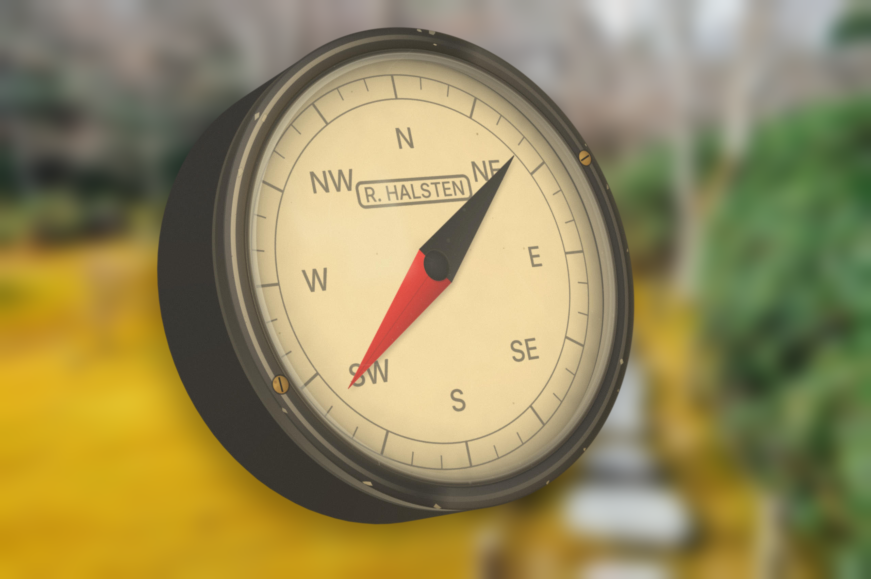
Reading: {"value": 230, "unit": "°"}
